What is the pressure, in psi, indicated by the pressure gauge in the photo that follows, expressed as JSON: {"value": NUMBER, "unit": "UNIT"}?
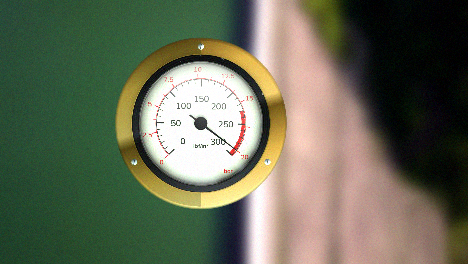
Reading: {"value": 290, "unit": "psi"}
